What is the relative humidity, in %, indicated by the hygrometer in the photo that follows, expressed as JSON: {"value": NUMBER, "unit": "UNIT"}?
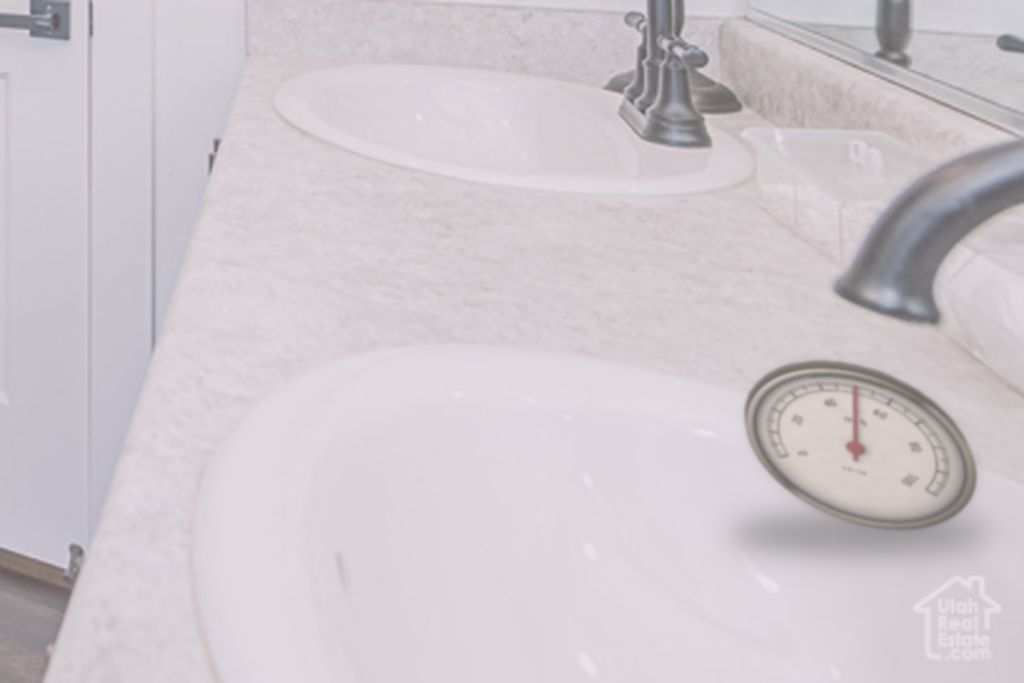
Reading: {"value": 50, "unit": "%"}
